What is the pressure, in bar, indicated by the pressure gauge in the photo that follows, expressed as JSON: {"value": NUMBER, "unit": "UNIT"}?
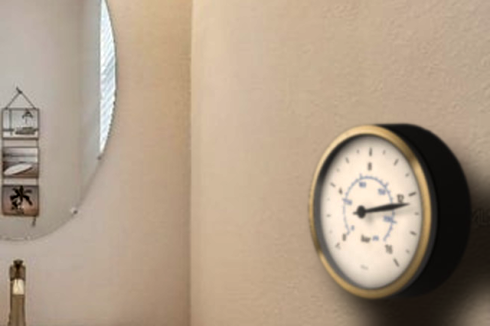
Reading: {"value": 12.5, "unit": "bar"}
